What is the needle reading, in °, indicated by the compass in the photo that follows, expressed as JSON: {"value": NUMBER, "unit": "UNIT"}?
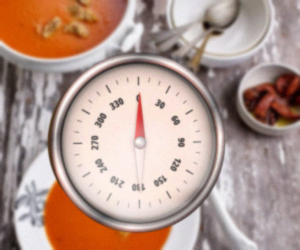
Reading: {"value": 0, "unit": "°"}
